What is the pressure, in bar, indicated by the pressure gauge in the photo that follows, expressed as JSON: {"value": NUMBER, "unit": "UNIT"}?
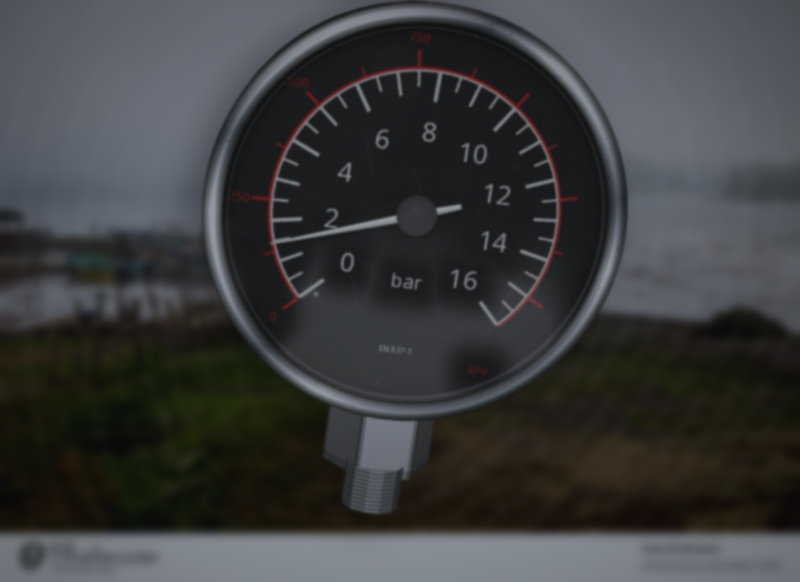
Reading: {"value": 1.5, "unit": "bar"}
